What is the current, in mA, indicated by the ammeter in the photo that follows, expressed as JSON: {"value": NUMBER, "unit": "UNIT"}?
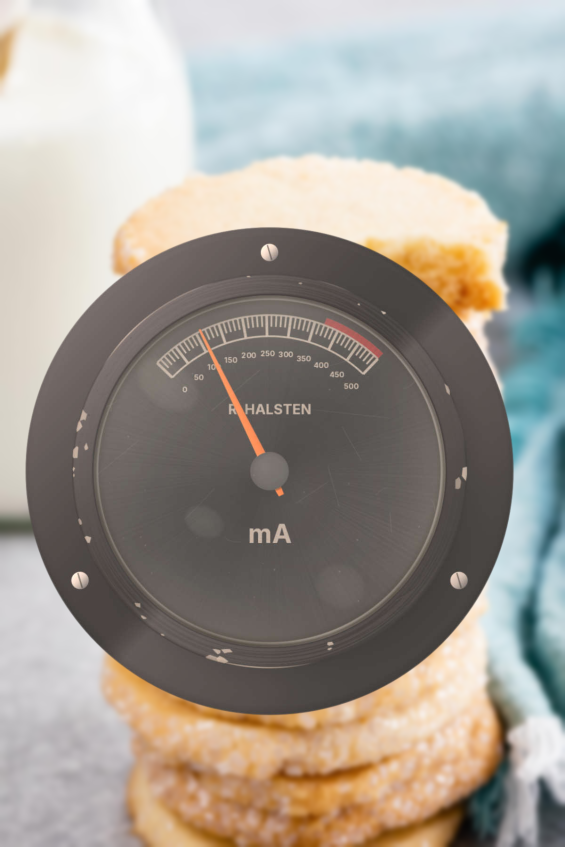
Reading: {"value": 110, "unit": "mA"}
